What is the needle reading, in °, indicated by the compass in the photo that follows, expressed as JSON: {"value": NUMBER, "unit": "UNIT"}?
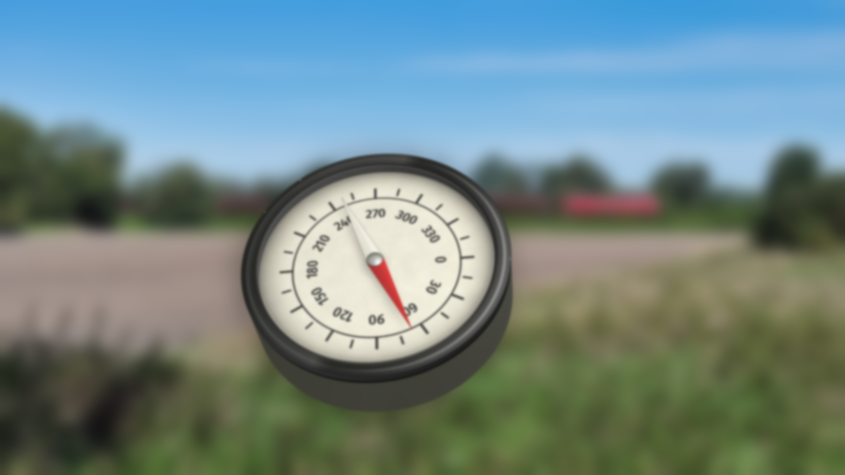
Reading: {"value": 67.5, "unit": "°"}
